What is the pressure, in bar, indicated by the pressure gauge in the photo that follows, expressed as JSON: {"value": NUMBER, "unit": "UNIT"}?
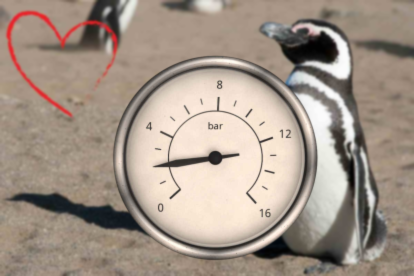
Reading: {"value": 2, "unit": "bar"}
